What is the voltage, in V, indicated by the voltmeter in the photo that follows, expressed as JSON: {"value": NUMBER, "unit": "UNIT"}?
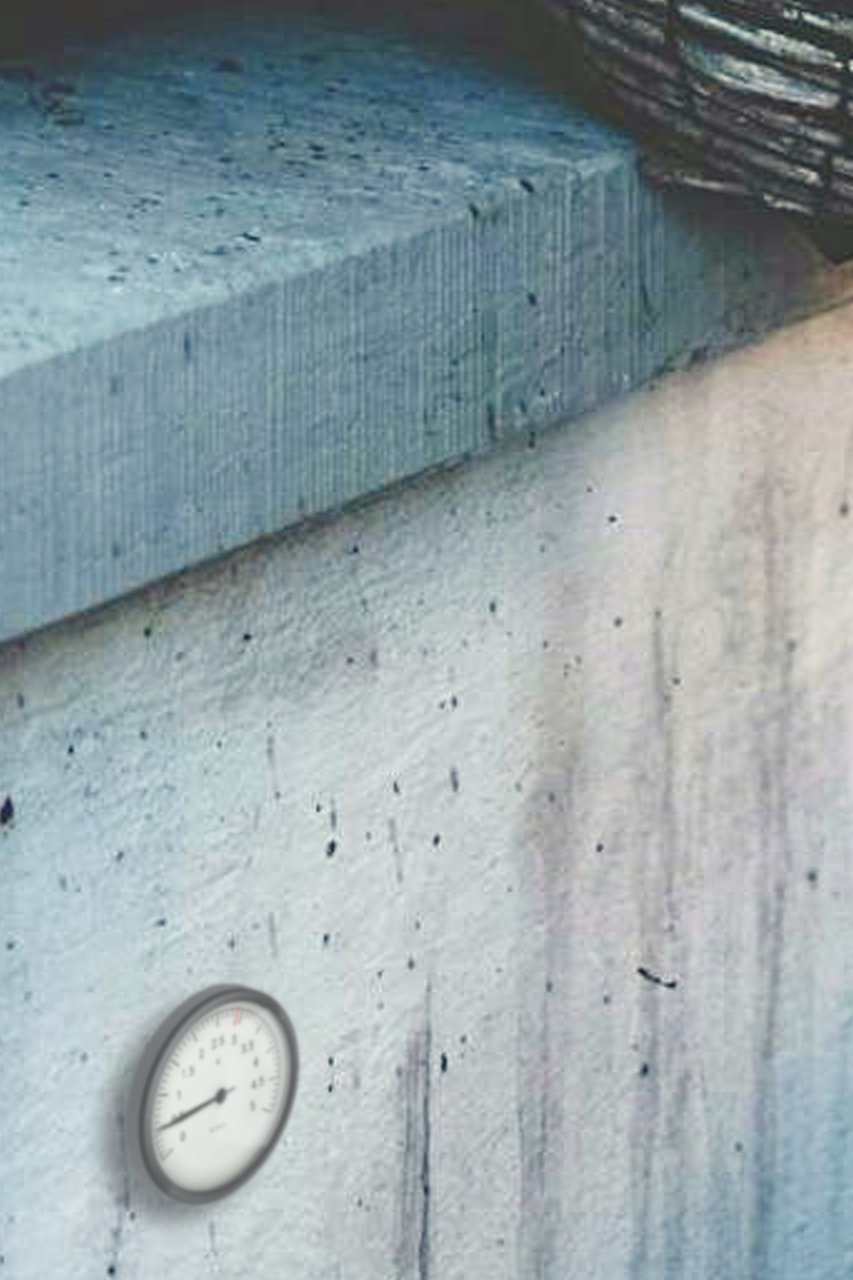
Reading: {"value": 0.5, "unit": "V"}
